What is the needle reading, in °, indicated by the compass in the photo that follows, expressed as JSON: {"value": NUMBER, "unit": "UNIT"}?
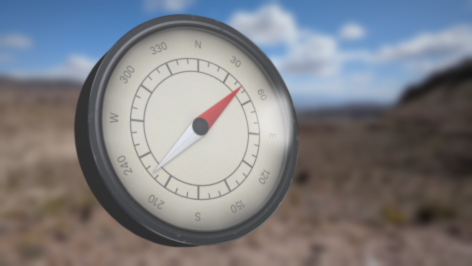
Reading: {"value": 45, "unit": "°"}
